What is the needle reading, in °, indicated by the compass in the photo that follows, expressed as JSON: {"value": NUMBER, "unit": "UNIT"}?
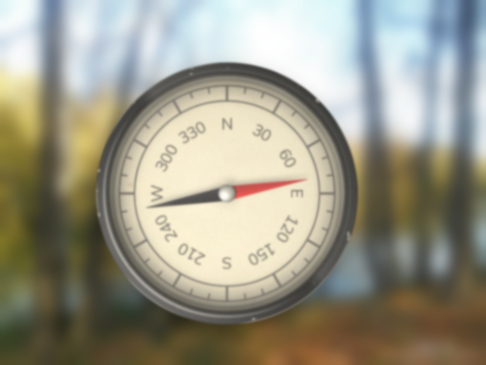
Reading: {"value": 80, "unit": "°"}
